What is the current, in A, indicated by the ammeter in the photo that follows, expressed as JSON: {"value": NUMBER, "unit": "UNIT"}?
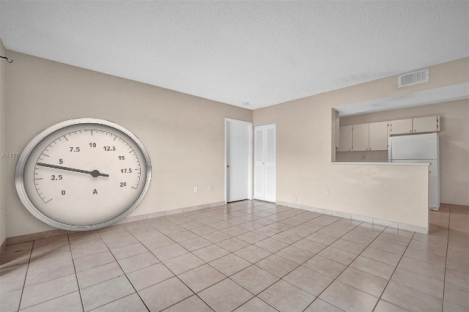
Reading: {"value": 4, "unit": "A"}
